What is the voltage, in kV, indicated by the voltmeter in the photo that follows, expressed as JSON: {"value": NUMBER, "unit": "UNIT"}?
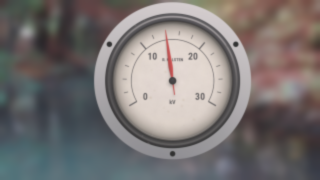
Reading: {"value": 14, "unit": "kV"}
